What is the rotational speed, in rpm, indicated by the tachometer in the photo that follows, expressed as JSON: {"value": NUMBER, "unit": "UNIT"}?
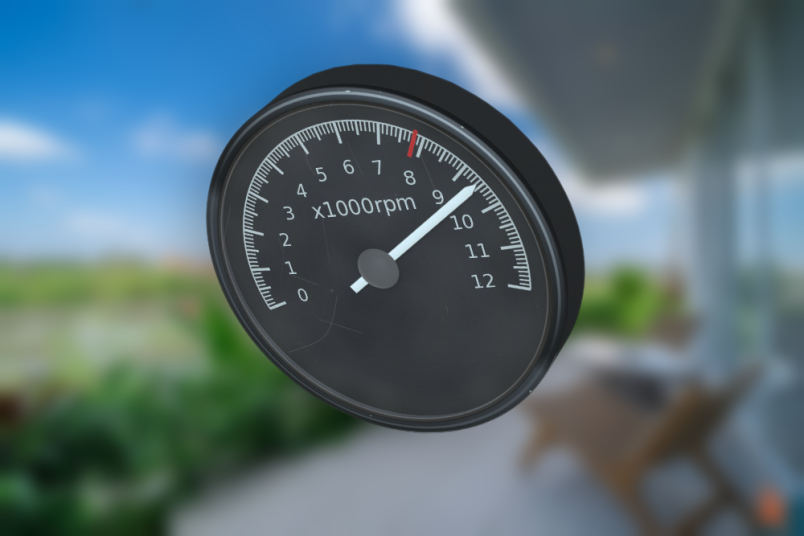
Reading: {"value": 9400, "unit": "rpm"}
